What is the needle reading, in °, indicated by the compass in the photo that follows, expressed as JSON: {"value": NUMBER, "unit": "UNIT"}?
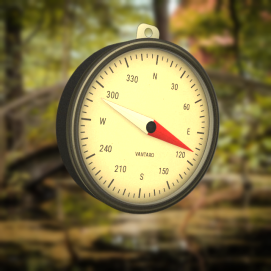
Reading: {"value": 110, "unit": "°"}
